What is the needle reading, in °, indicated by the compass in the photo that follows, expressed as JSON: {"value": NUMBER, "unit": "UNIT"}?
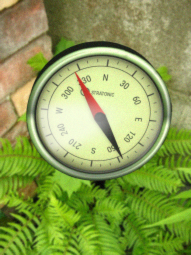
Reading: {"value": 325, "unit": "°"}
